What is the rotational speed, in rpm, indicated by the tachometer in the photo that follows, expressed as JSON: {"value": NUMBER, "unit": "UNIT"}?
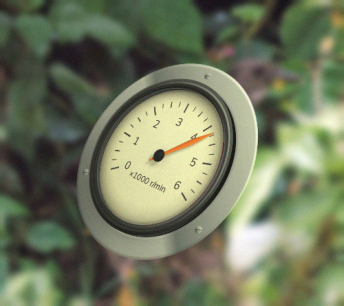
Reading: {"value": 4250, "unit": "rpm"}
